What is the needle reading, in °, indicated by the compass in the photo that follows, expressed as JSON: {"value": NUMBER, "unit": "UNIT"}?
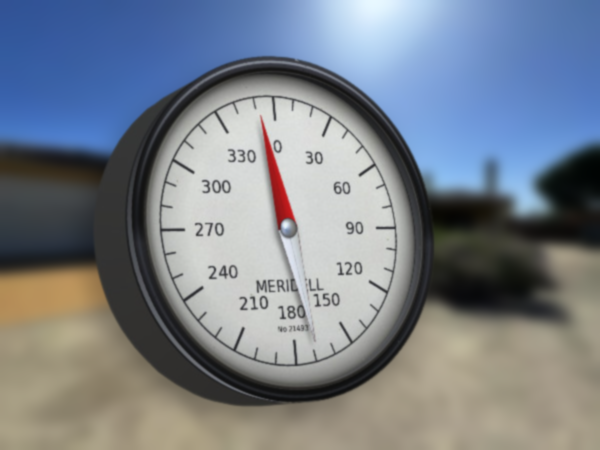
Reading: {"value": 350, "unit": "°"}
